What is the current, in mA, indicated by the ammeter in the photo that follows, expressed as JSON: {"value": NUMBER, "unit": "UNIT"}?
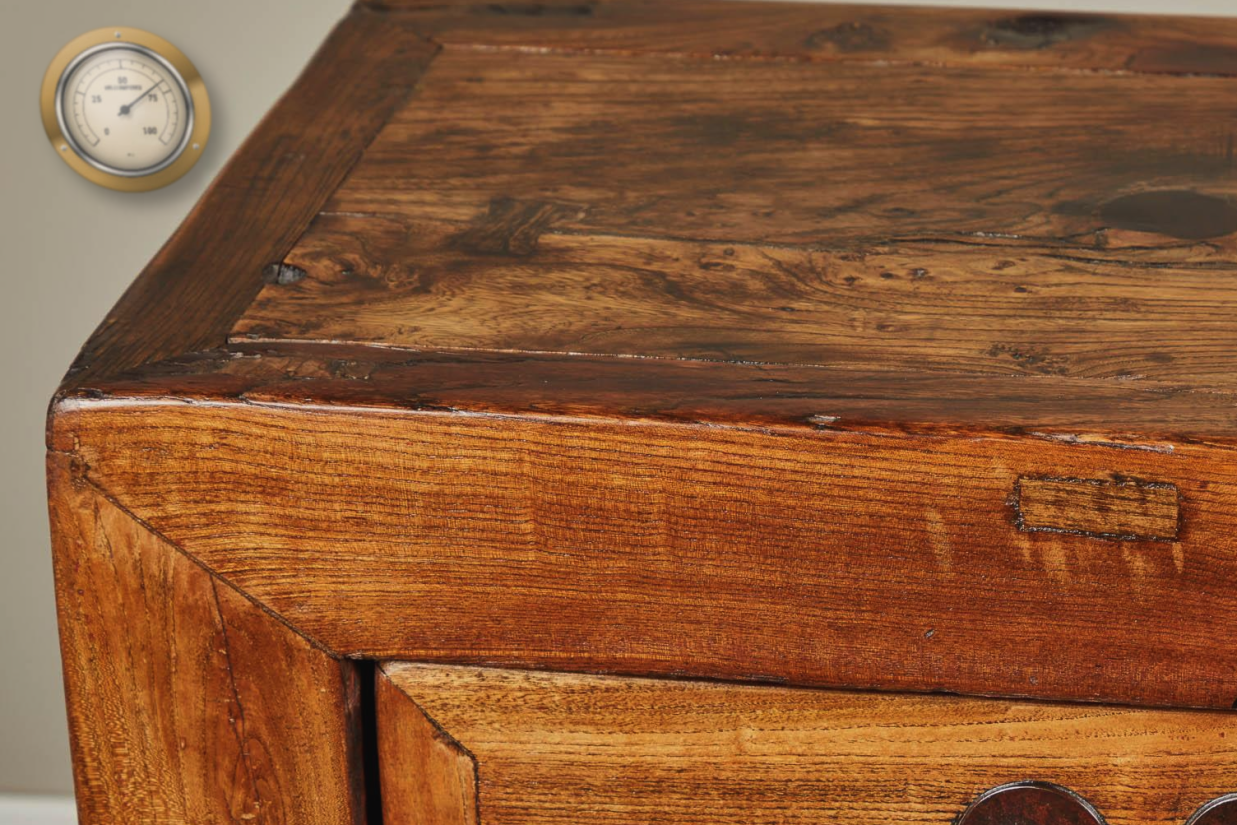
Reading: {"value": 70, "unit": "mA"}
